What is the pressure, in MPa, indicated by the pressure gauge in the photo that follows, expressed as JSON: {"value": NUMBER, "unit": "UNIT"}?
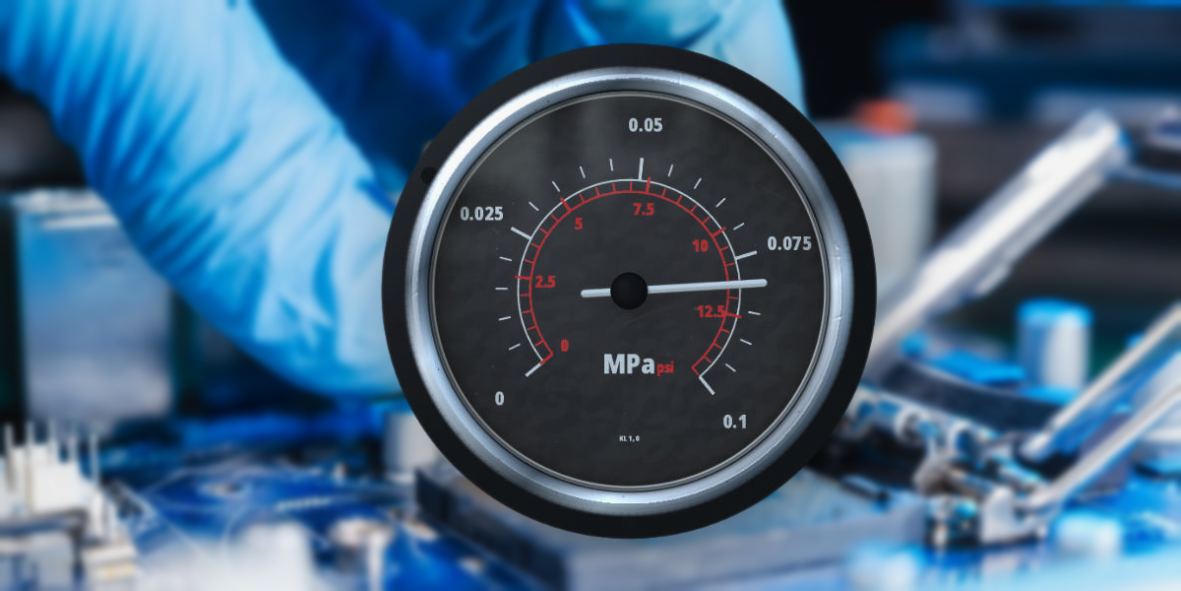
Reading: {"value": 0.08, "unit": "MPa"}
